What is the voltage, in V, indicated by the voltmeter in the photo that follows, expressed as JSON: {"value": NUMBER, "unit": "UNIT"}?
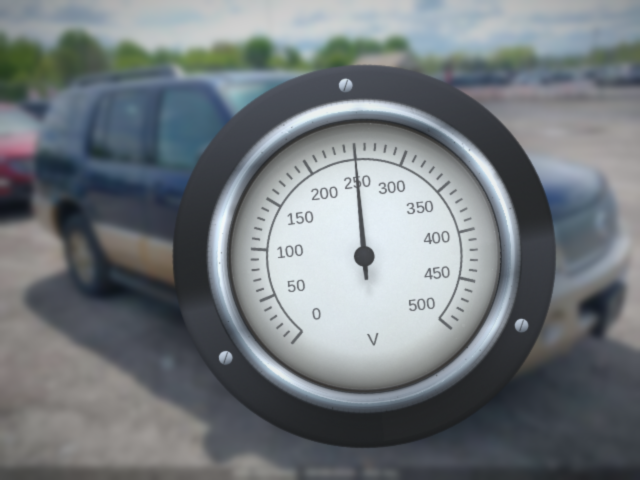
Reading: {"value": 250, "unit": "V"}
